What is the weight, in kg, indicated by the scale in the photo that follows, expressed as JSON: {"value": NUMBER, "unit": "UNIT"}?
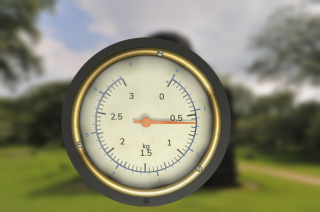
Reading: {"value": 0.6, "unit": "kg"}
